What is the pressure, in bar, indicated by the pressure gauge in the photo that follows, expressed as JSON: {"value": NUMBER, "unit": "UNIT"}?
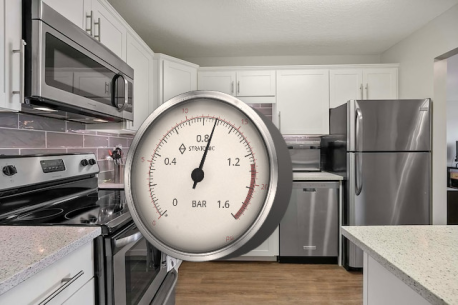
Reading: {"value": 0.9, "unit": "bar"}
